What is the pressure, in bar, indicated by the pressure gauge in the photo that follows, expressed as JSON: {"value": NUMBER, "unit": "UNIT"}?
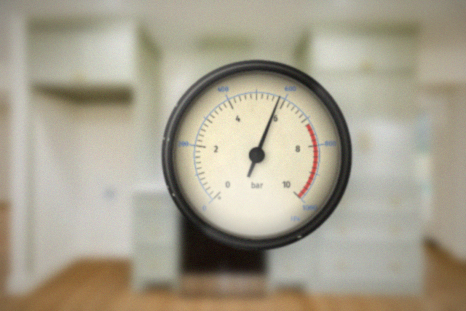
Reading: {"value": 5.8, "unit": "bar"}
